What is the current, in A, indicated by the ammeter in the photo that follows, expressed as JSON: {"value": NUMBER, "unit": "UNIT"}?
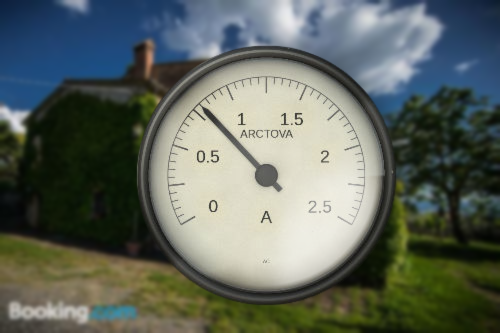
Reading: {"value": 0.8, "unit": "A"}
